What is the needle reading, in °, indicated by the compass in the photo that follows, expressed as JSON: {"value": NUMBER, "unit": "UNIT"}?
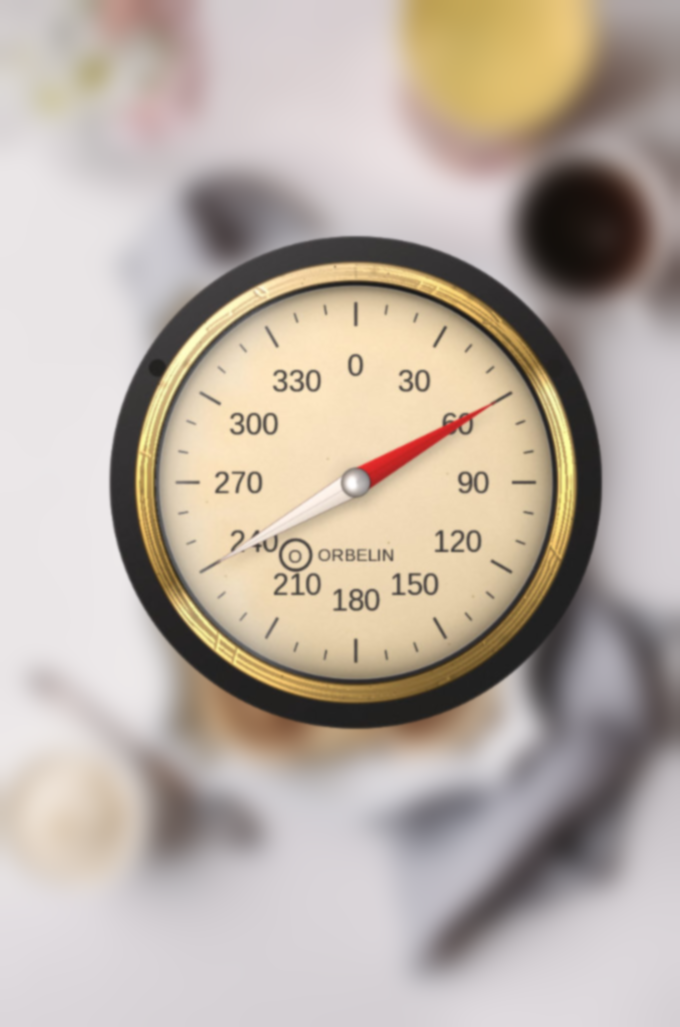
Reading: {"value": 60, "unit": "°"}
